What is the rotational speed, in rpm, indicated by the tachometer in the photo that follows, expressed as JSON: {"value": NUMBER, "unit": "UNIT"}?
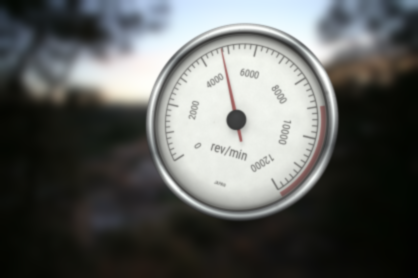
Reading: {"value": 4800, "unit": "rpm"}
